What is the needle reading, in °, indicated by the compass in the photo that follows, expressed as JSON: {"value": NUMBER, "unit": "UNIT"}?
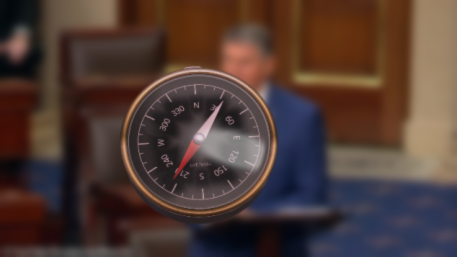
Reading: {"value": 215, "unit": "°"}
